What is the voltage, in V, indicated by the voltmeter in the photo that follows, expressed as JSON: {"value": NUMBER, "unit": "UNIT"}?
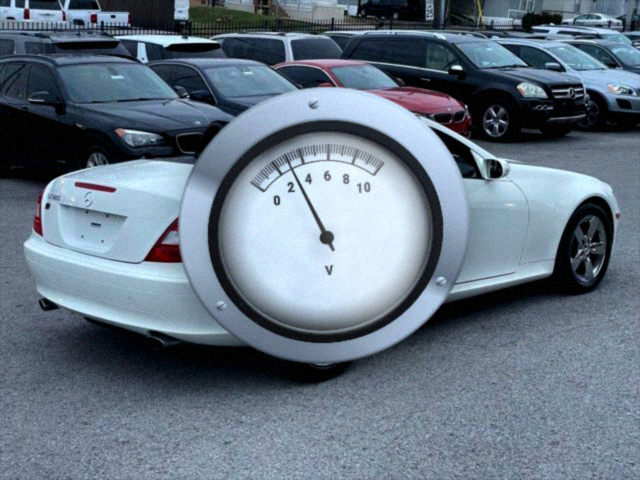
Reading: {"value": 3, "unit": "V"}
